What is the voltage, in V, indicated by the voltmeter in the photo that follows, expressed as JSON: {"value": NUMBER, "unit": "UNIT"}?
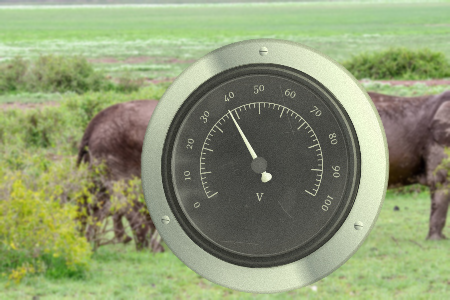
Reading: {"value": 38, "unit": "V"}
